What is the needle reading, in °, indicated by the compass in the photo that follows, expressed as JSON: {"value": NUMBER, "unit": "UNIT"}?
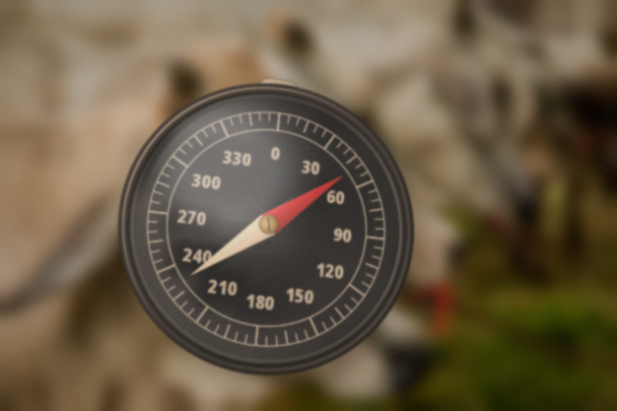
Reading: {"value": 50, "unit": "°"}
